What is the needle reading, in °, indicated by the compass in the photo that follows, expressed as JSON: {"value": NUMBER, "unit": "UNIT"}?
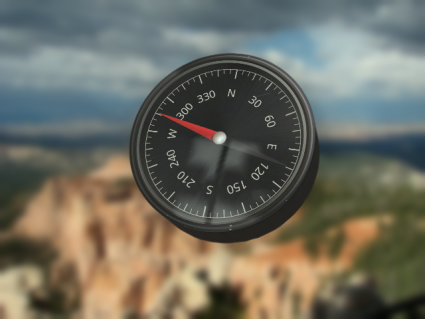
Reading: {"value": 285, "unit": "°"}
